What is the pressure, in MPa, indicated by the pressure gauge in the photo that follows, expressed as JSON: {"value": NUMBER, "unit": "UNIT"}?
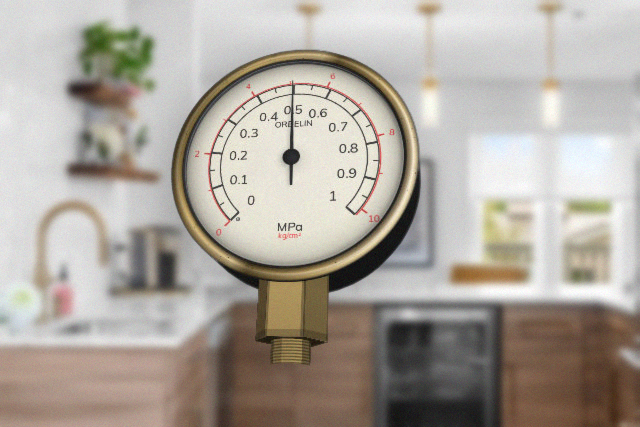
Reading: {"value": 0.5, "unit": "MPa"}
